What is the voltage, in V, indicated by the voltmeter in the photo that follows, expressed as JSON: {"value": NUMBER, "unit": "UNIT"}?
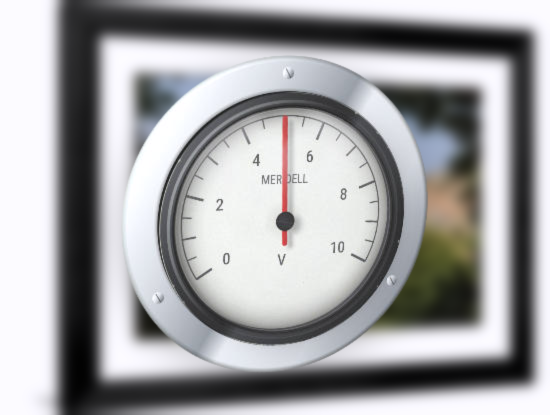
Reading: {"value": 5, "unit": "V"}
